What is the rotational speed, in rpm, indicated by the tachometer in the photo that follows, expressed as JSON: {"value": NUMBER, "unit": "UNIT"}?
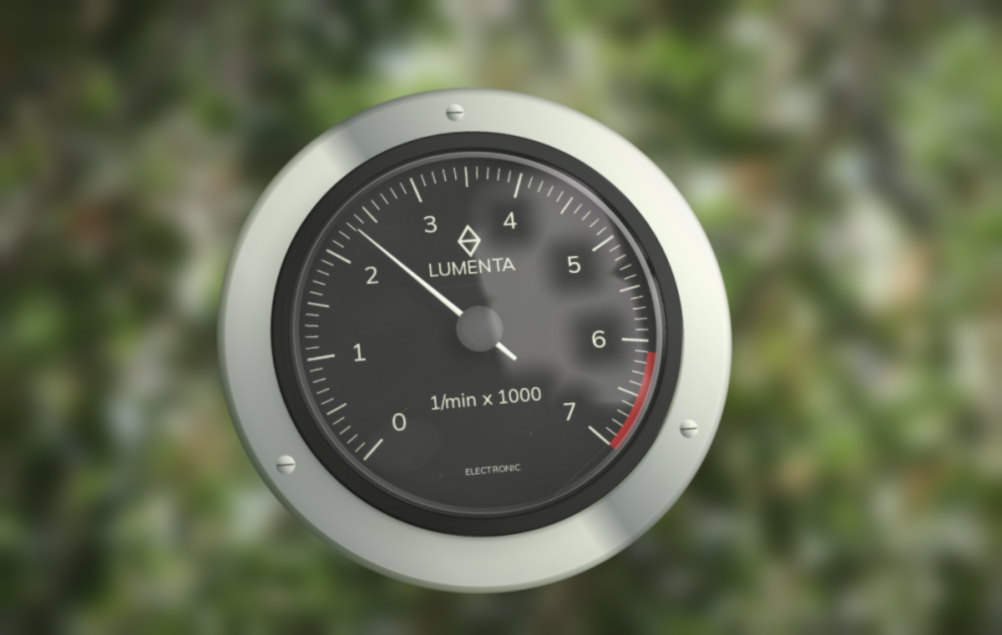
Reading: {"value": 2300, "unit": "rpm"}
